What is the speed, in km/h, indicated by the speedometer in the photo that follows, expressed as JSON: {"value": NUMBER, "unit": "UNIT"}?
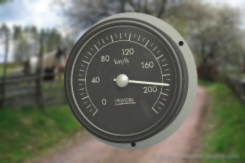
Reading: {"value": 190, "unit": "km/h"}
